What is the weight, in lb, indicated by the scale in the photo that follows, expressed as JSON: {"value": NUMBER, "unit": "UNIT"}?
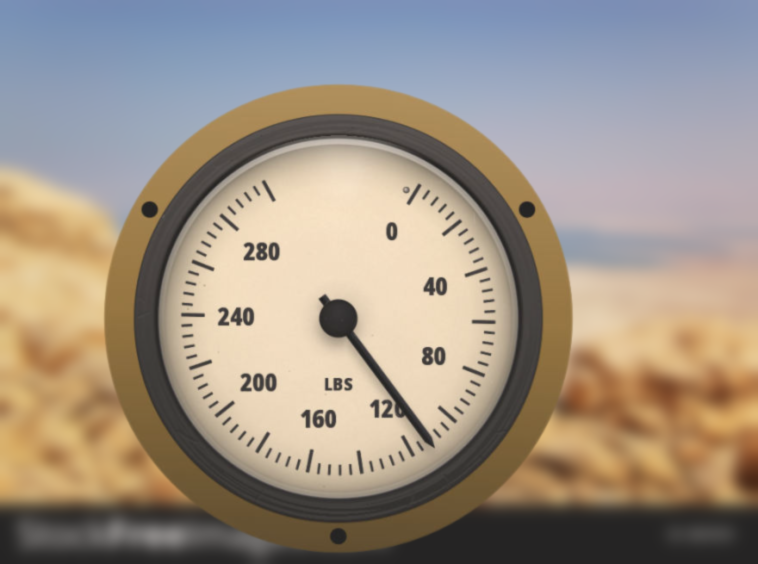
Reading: {"value": 112, "unit": "lb"}
